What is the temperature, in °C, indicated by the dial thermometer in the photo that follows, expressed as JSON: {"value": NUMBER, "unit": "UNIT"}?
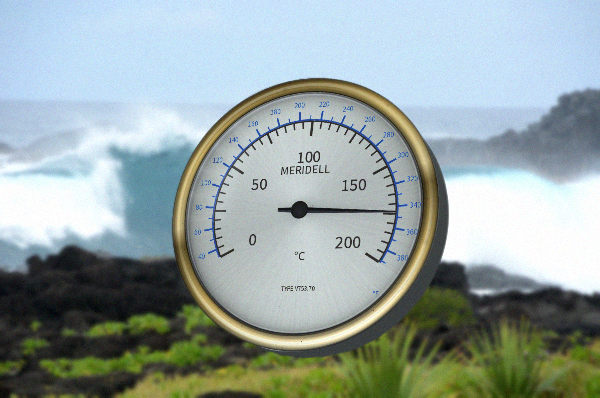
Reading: {"value": 175, "unit": "°C"}
